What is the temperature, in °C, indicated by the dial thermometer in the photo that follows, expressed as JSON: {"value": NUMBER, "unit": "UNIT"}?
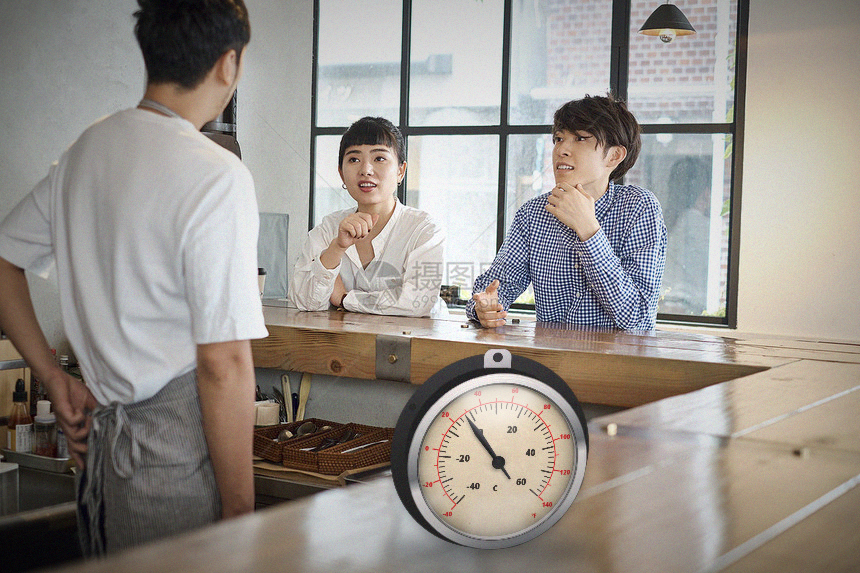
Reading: {"value": -2, "unit": "°C"}
